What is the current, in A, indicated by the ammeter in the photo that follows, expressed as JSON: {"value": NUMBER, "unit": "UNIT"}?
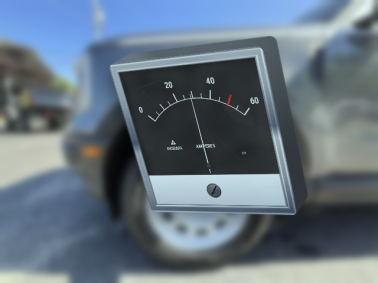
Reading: {"value": 30, "unit": "A"}
